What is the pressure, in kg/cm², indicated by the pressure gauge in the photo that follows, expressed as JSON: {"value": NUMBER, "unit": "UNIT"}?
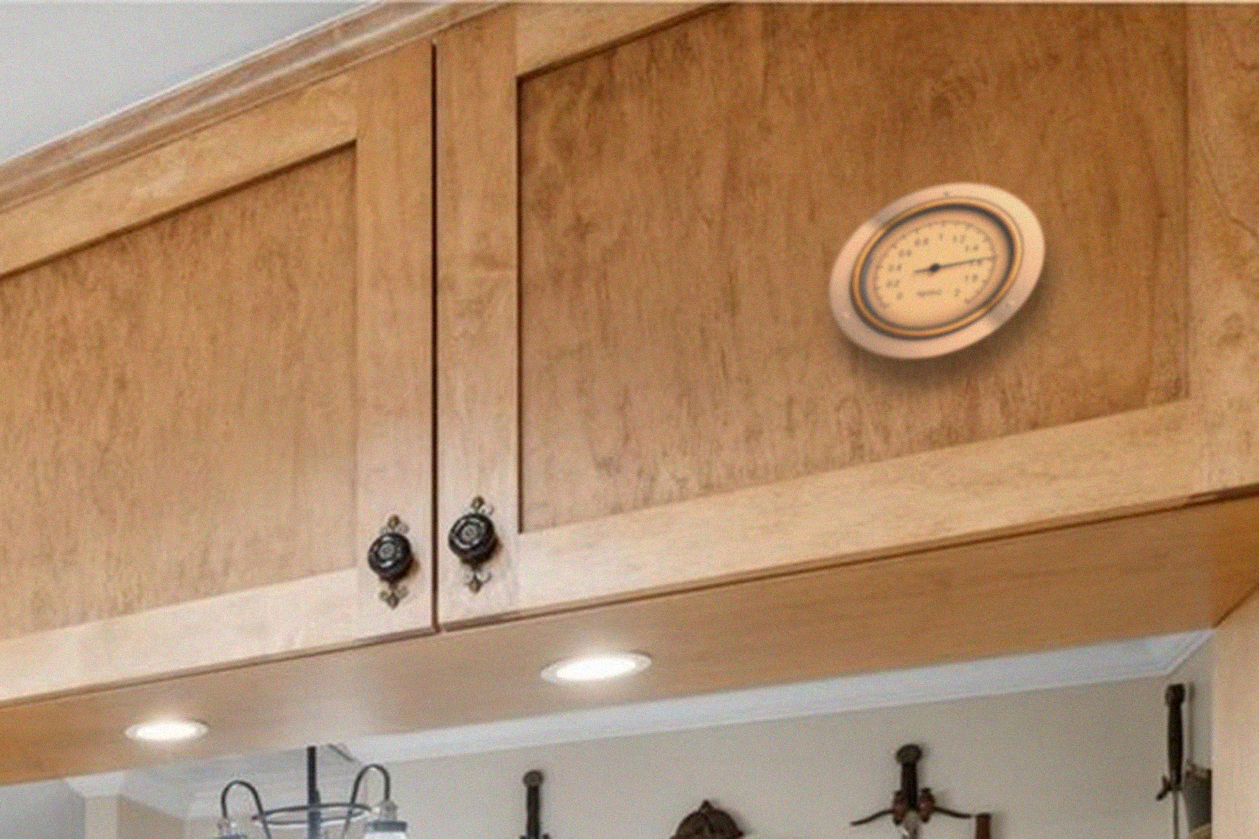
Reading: {"value": 1.6, "unit": "kg/cm²"}
